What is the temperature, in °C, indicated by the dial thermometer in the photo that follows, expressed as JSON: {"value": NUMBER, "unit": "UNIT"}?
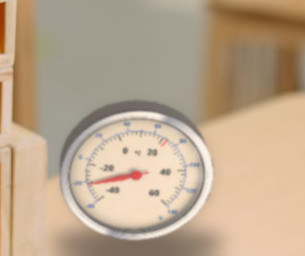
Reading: {"value": -30, "unit": "°C"}
